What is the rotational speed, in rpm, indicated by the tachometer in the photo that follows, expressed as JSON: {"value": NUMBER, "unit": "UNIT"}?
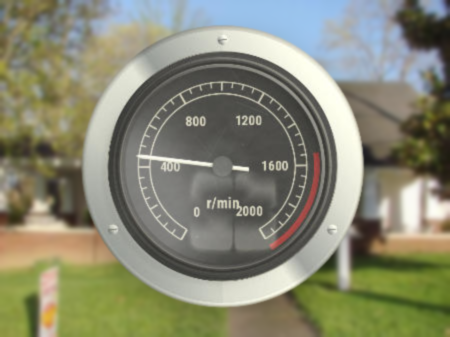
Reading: {"value": 450, "unit": "rpm"}
